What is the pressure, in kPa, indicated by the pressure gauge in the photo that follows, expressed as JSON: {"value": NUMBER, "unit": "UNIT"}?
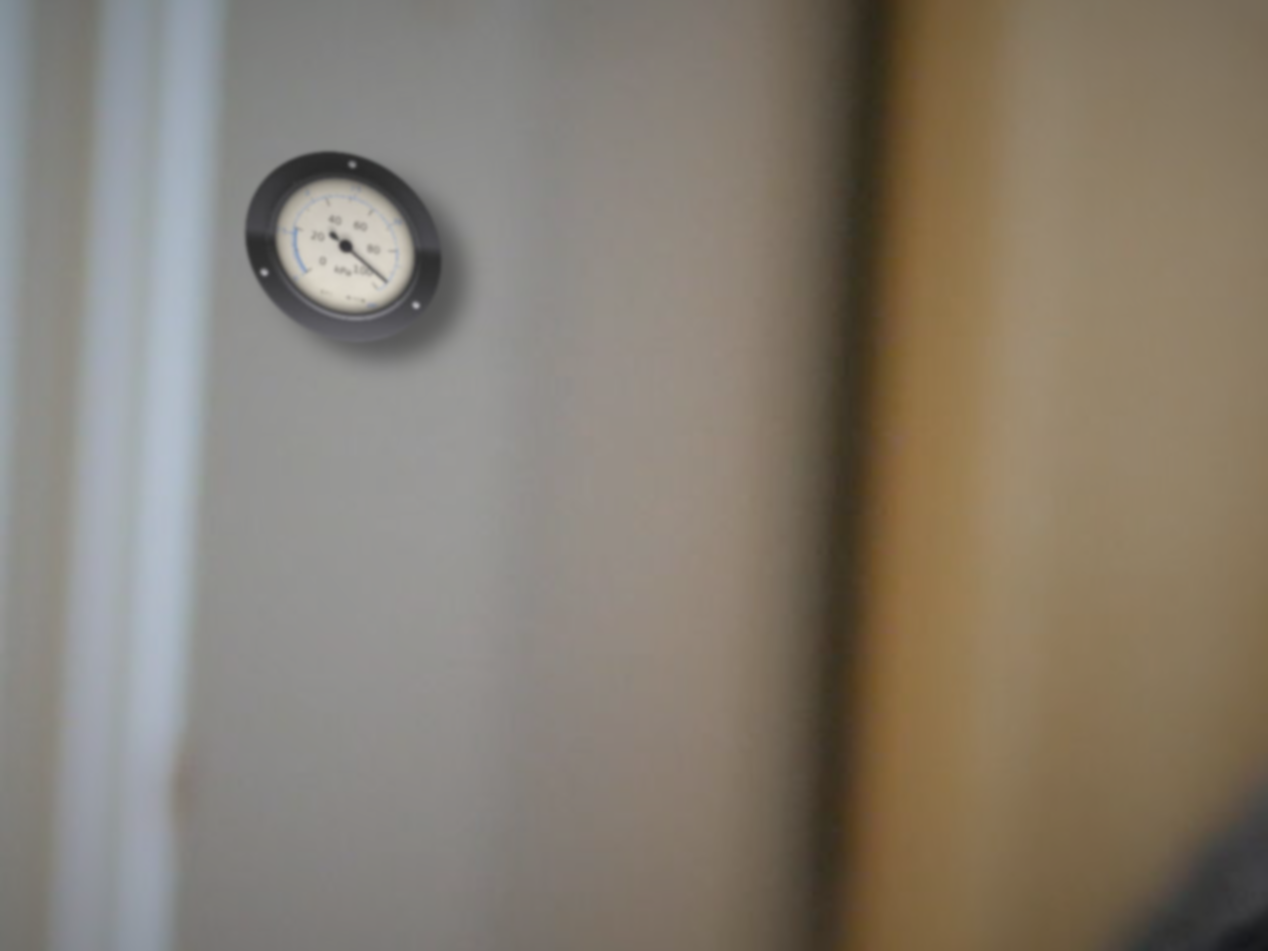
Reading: {"value": 95, "unit": "kPa"}
